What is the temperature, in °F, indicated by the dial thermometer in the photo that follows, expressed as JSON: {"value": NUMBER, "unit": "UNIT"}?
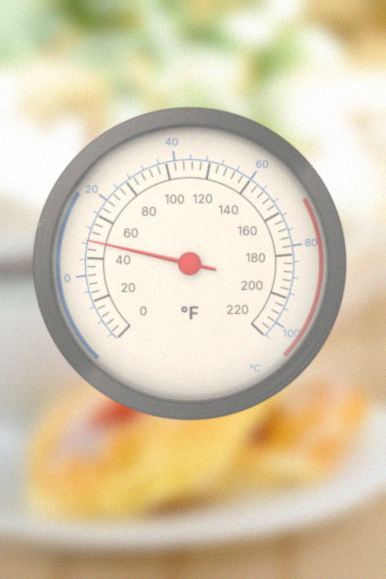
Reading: {"value": 48, "unit": "°F"}
